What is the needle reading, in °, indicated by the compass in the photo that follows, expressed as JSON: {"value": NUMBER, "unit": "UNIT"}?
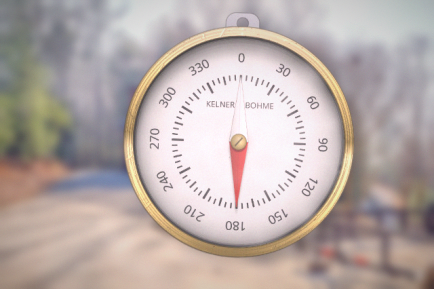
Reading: {"value": 180, "unit": "°"}
